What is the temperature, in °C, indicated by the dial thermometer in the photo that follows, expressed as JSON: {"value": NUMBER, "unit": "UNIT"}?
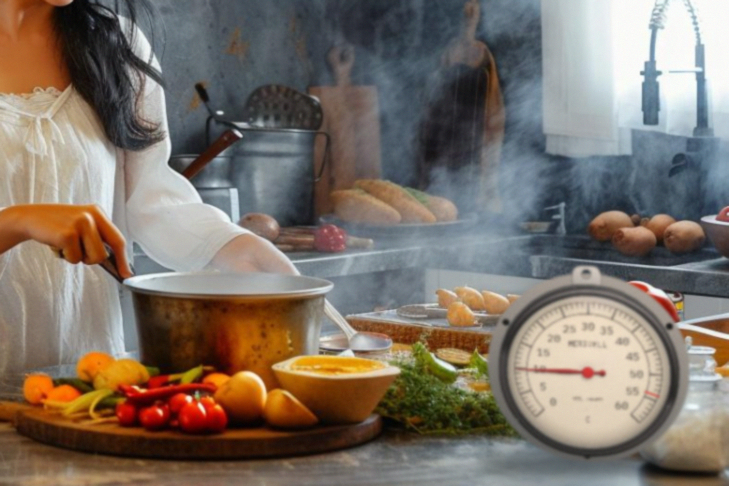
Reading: {"value": 10, "unit": "°C"}
